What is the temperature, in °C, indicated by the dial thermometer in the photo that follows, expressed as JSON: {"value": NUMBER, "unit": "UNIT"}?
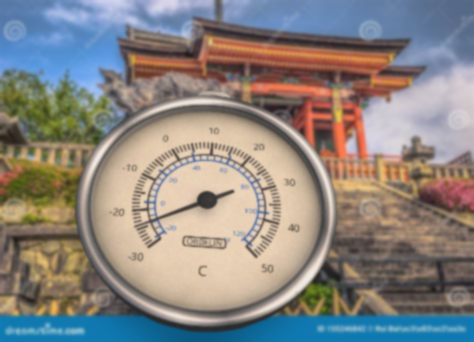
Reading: {"value": -25, "unit": "°C"}
